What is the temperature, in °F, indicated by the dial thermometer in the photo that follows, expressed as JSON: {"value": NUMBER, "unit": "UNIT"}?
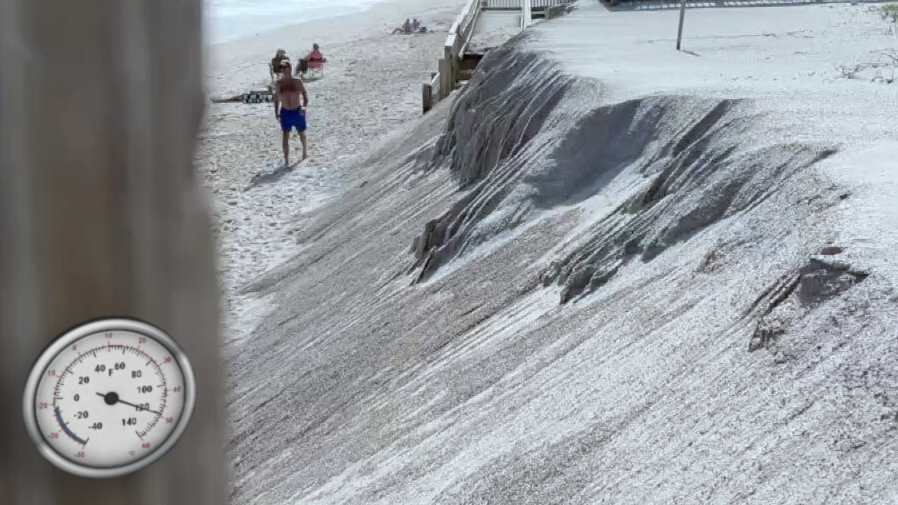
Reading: {"value": 120, "unit": "°F"}
